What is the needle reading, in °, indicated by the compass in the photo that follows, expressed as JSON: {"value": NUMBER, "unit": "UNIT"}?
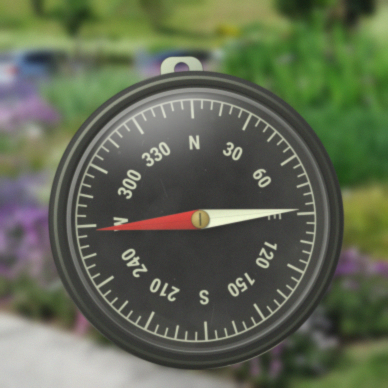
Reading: {"value": 267.5, "unit": "°"}
